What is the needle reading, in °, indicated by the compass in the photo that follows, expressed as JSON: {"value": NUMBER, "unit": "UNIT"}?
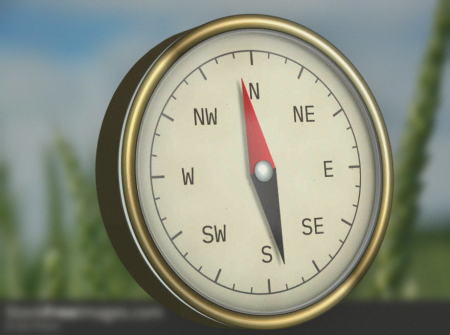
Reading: {"value": 350, "unit": "°"}
